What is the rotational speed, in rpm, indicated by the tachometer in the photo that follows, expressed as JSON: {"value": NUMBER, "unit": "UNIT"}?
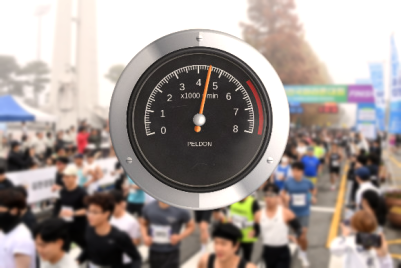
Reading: {"value": 4500, "unit": "rpm"}
